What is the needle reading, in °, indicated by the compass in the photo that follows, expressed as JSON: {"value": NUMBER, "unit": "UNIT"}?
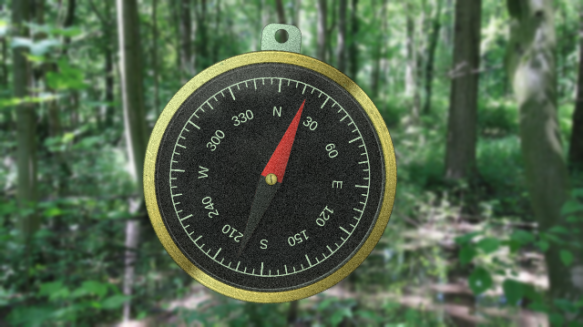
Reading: {"value": 17.5, "unit": "°"}
